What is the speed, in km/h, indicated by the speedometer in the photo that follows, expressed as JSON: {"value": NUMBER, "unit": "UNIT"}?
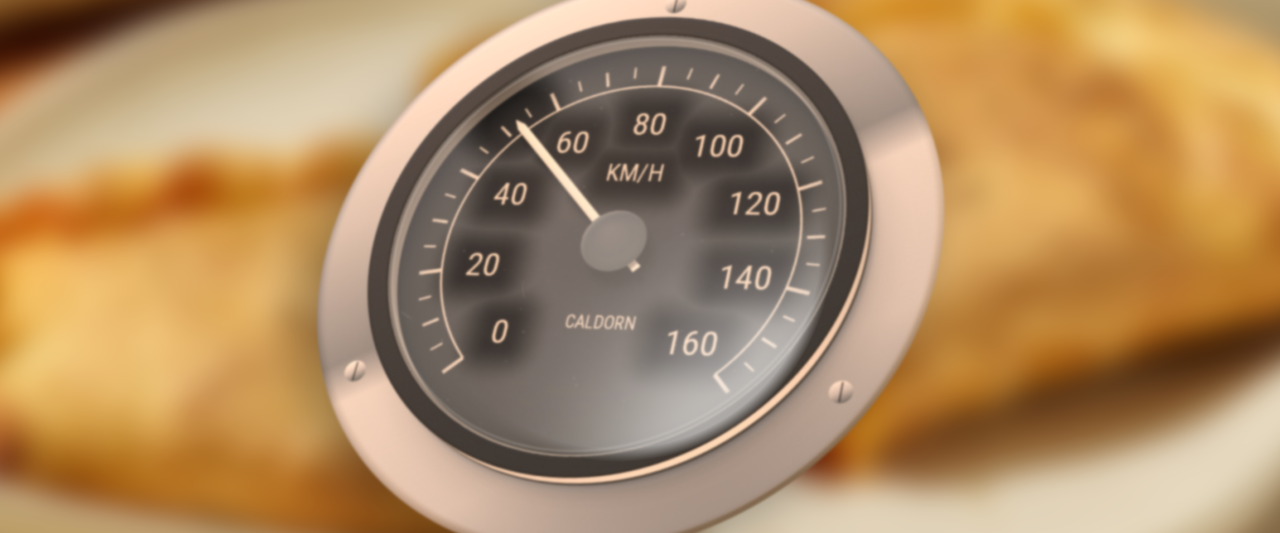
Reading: {"value": 52.5, "unit": "km/h"}
